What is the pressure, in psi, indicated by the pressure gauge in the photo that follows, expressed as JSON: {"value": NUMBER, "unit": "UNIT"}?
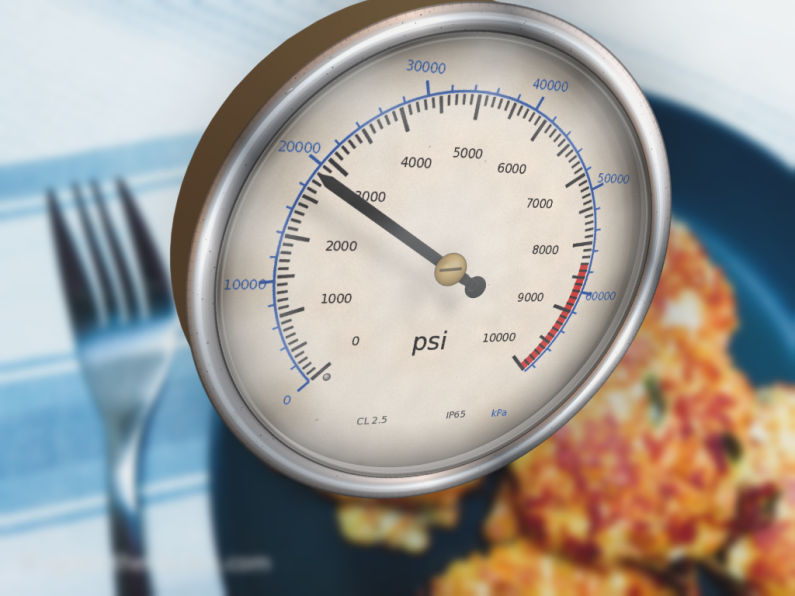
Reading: {"value": 2800, "unit": "psi"}
